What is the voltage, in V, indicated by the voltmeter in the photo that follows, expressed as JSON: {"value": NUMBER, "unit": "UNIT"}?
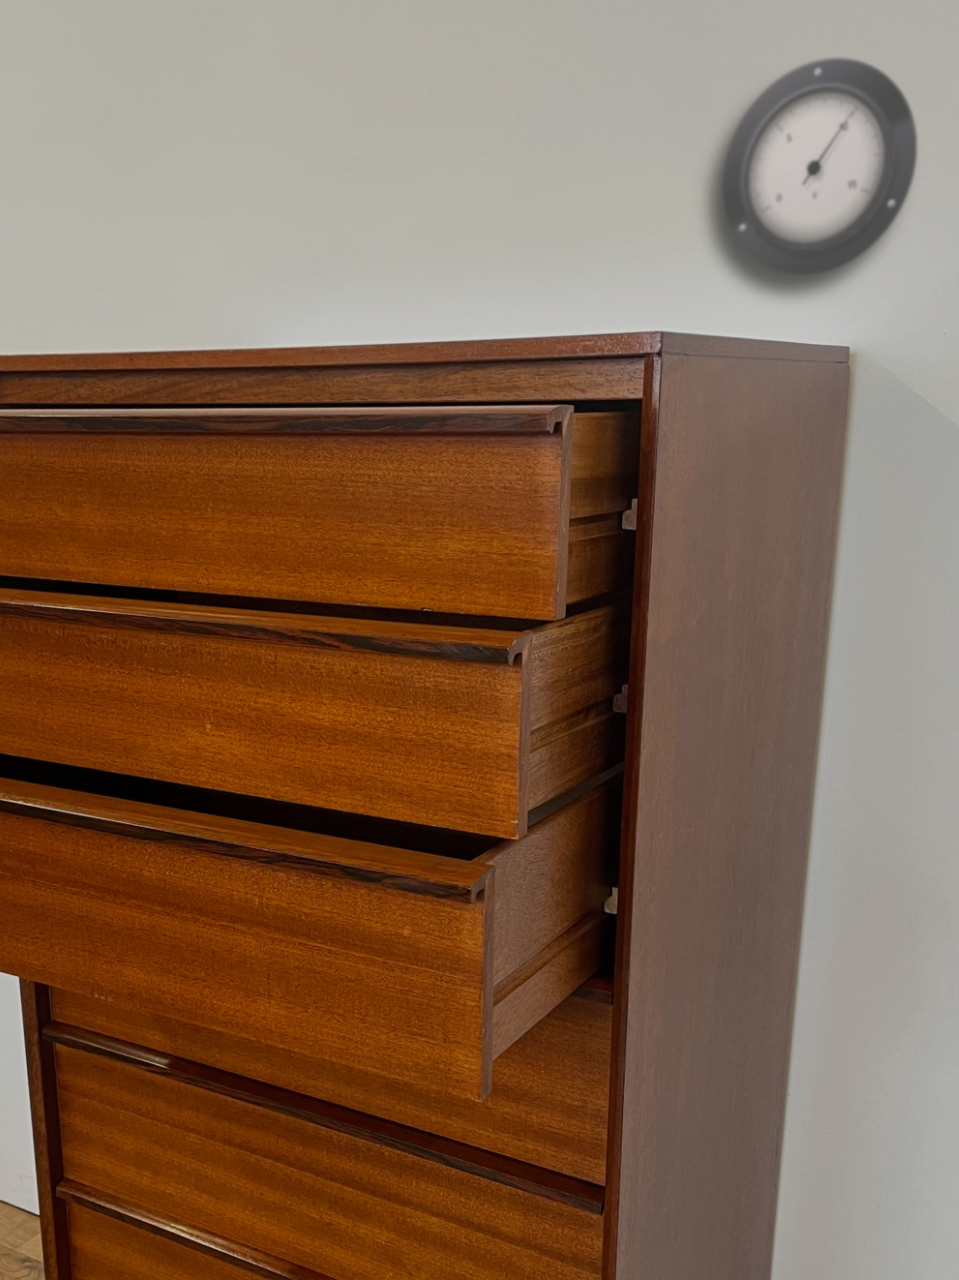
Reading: {"value": 10, "unit": "V"}
